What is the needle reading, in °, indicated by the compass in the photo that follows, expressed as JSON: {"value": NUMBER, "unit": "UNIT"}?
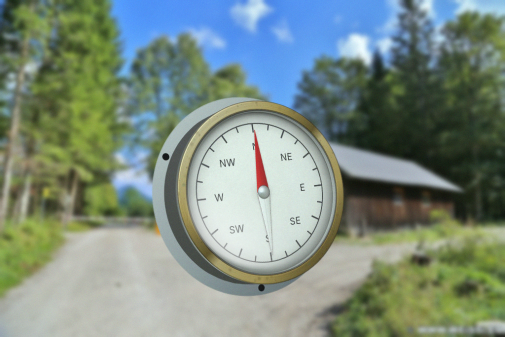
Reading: {"value": 0, "unit": "°"}
